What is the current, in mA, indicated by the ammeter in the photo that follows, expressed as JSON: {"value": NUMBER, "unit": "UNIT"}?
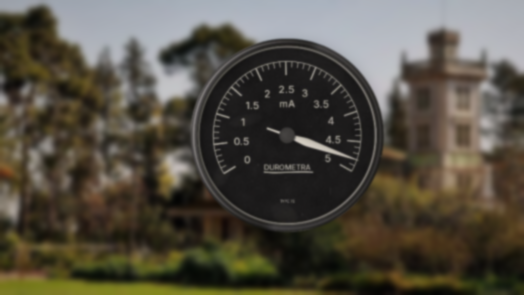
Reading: {"value": 4.8, "unit": "mA"}
